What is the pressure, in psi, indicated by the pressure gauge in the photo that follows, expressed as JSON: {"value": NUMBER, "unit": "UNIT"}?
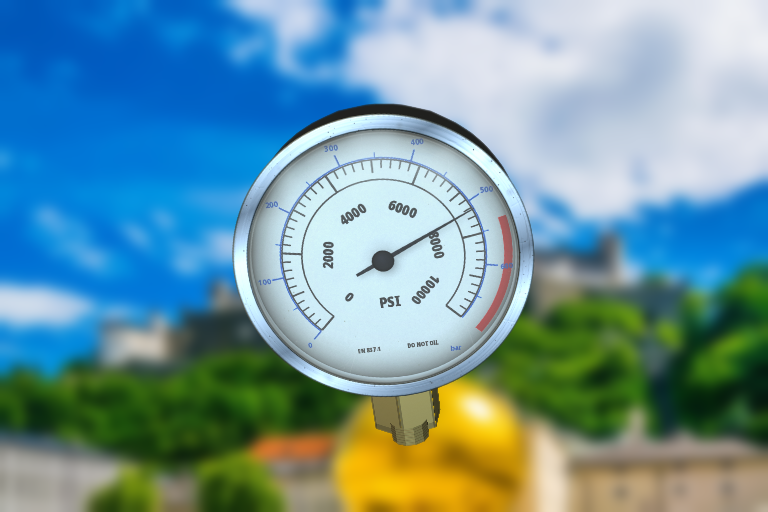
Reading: {"value": 7400, "unit": "psi"}
